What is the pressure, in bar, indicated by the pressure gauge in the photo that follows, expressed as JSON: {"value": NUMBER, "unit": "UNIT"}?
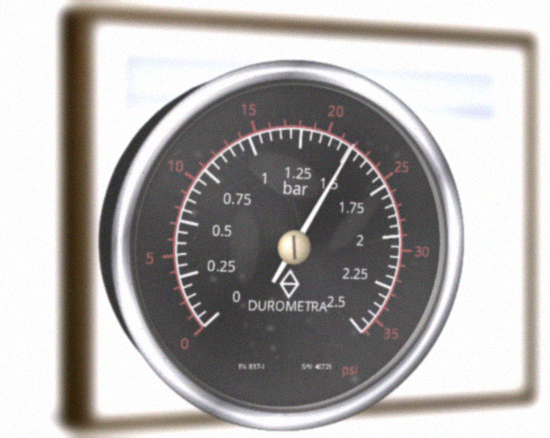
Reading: {"value": 1.5, "unit": "bar"}
